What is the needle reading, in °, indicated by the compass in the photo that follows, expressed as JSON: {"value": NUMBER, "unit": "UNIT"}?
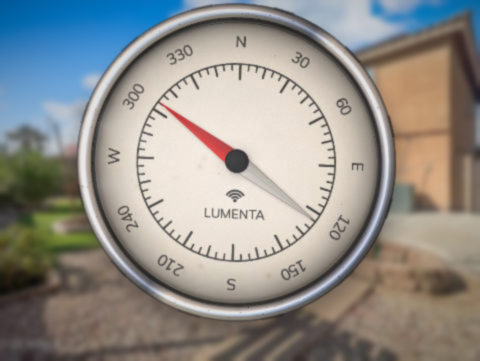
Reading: {"value": 305, "unit": "°"}
